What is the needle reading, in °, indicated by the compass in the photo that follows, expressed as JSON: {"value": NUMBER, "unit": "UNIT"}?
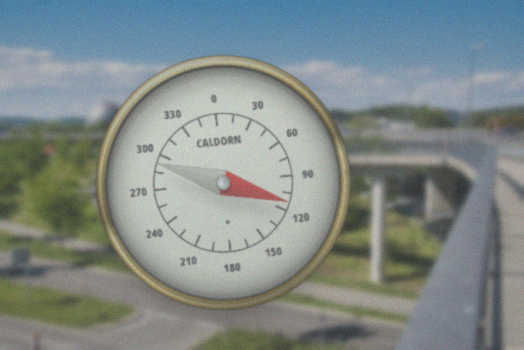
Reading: {"value": 112.5, "unit": "°"}
